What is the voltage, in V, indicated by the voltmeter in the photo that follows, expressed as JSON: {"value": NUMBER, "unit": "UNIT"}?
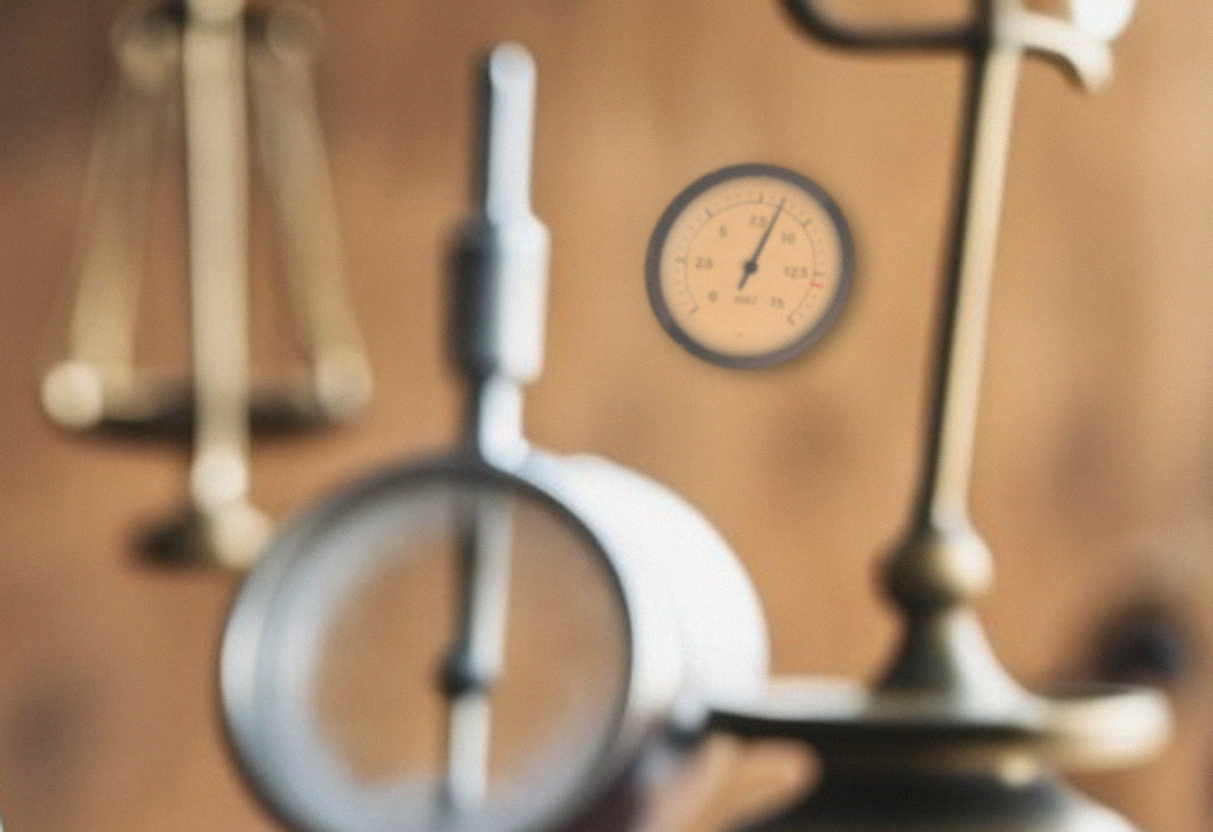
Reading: {"value": 8.5, "unit": "V"}
